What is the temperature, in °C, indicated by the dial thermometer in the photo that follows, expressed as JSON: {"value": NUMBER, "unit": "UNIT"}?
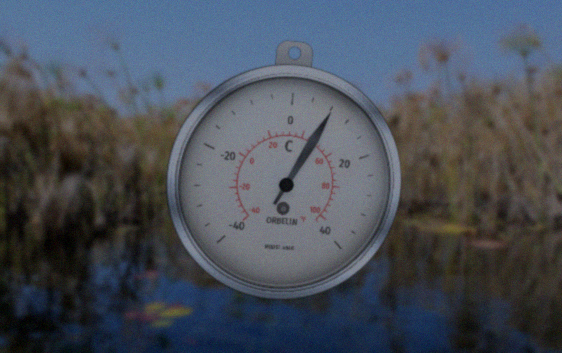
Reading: {"value": 8, "unit": "°C"}
